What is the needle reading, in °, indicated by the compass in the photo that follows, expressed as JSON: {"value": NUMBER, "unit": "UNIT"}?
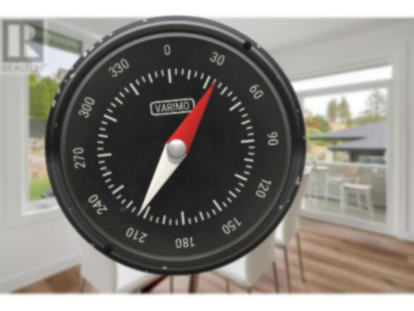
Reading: {"value": 35, "unit": "°"}
